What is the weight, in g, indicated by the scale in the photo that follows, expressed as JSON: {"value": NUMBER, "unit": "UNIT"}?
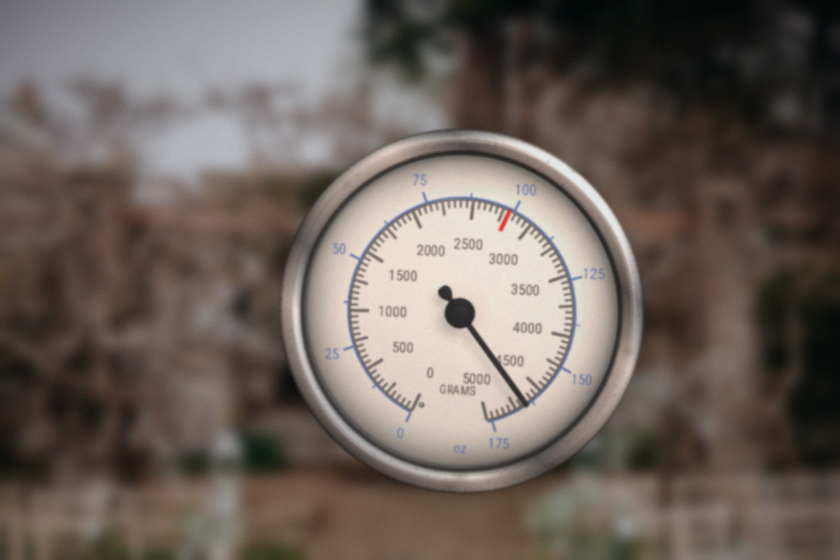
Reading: {"value": 4650, "unit": "g"}
